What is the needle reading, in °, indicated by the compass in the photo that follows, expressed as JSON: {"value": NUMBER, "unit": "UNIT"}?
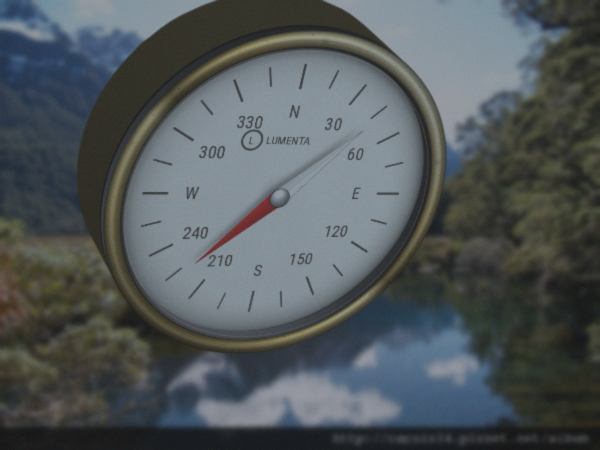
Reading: {"value": 225, "unit": "°"}
